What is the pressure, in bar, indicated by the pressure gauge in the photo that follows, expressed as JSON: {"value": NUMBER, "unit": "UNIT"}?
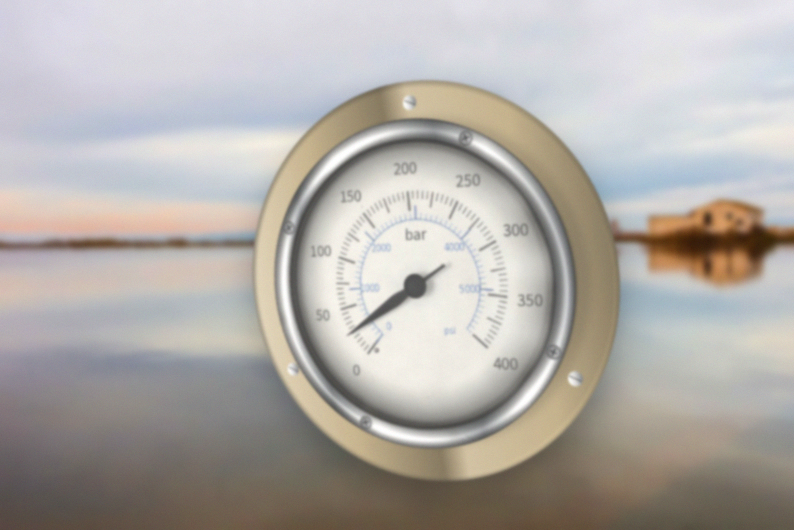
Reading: {"value": 25, "unit": "bar"}
